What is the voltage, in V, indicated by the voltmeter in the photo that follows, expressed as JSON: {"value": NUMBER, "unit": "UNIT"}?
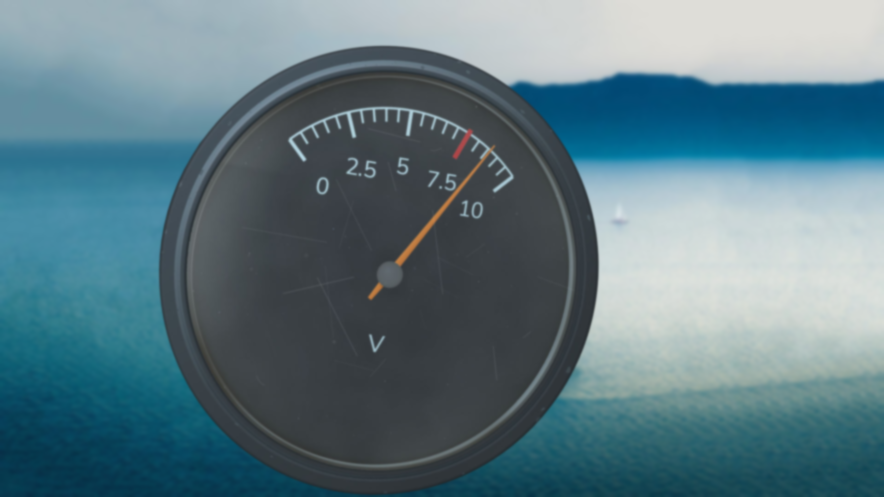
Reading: {"value": 8.5, "unit": "V"}
